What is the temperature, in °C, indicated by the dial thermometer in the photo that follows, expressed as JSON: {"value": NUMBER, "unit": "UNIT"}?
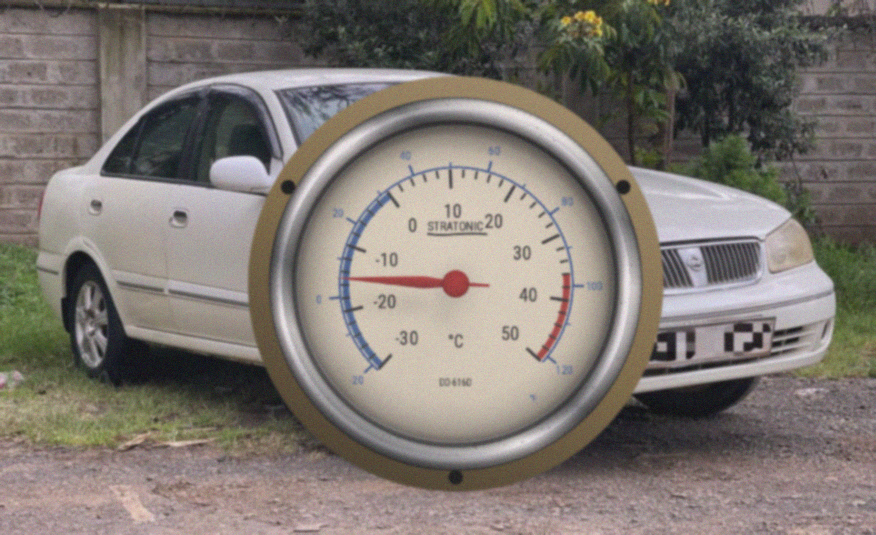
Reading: {"value": -15, "unit": "°C"}
